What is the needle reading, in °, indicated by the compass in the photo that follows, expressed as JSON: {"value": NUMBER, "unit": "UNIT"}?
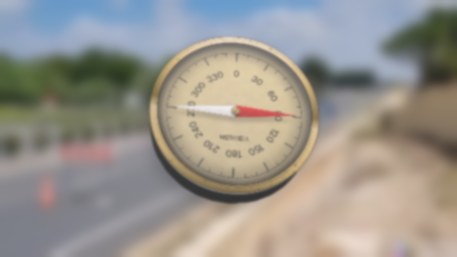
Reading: {"value": 90, "unit": "°"}
